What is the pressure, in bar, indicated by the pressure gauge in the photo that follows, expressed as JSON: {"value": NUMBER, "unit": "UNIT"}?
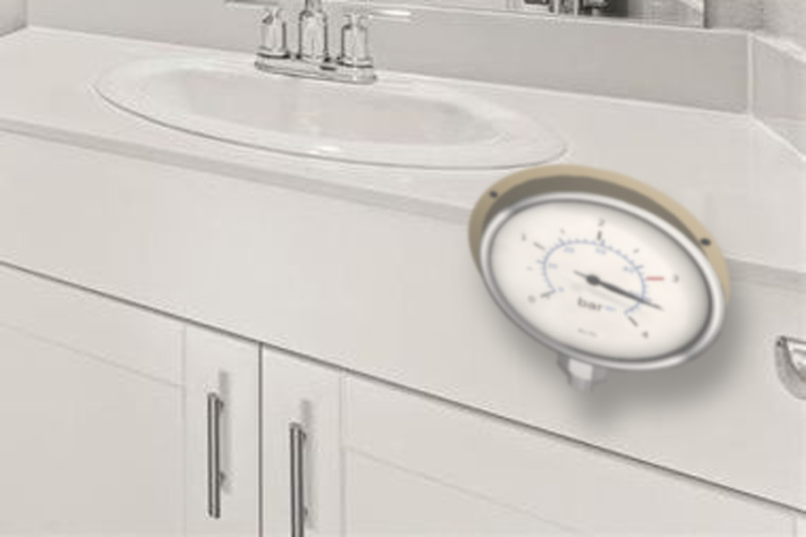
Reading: {"value": 3.5, "unit": "bar"}
